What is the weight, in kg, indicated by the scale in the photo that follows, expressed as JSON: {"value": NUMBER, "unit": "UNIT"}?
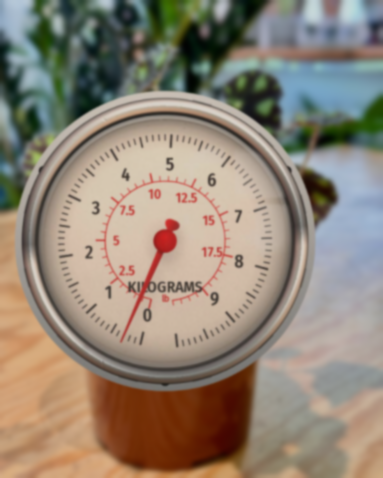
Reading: {"value": 0.3, "unit": "kg"}
